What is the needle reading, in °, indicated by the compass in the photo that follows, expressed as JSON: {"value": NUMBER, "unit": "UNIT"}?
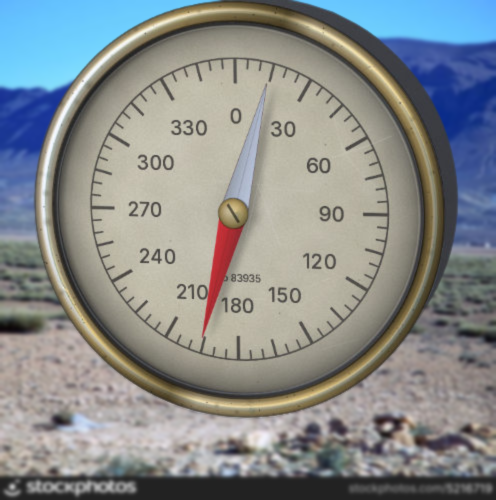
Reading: {"value": 195, "unit": "°"}
